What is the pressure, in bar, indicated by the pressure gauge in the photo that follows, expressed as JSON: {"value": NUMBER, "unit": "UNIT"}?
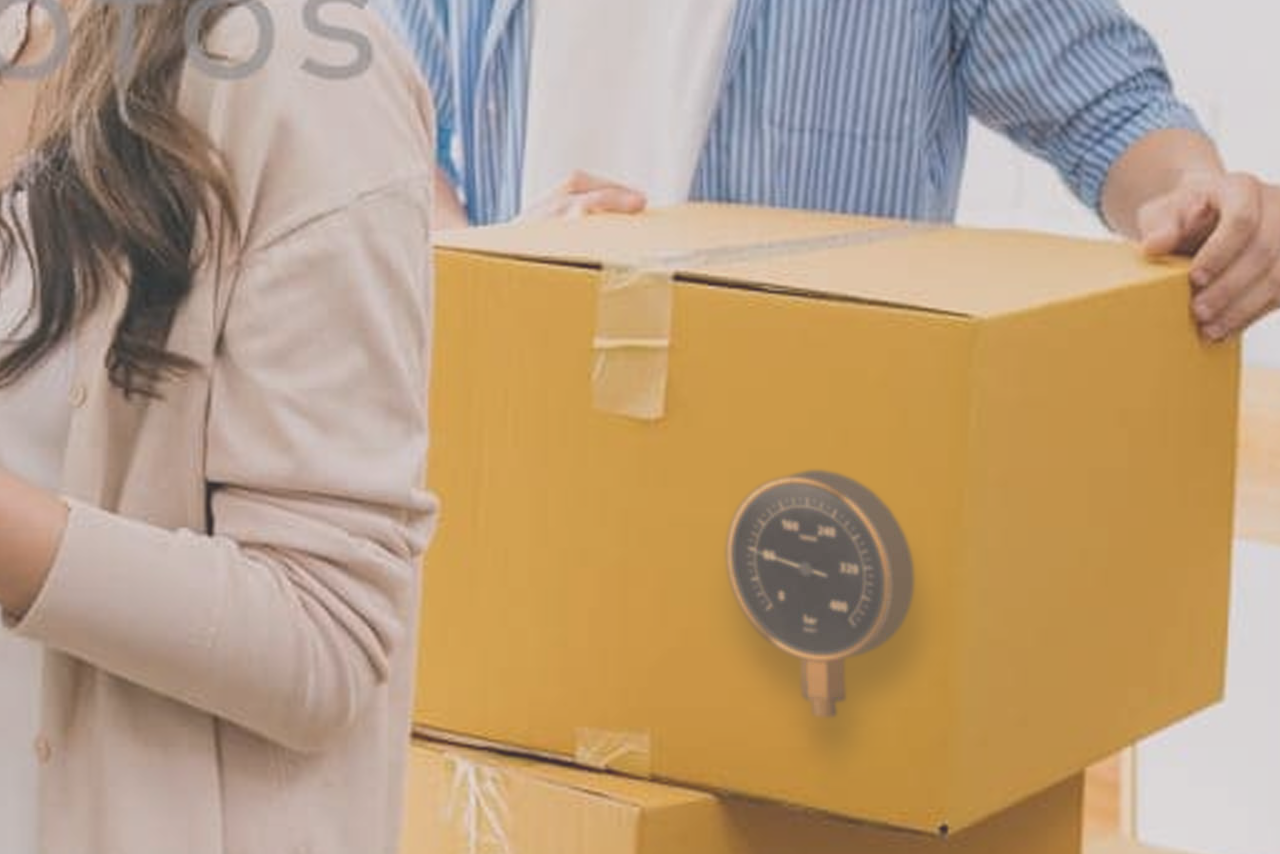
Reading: {"value": 80, "unit": "bar"}
